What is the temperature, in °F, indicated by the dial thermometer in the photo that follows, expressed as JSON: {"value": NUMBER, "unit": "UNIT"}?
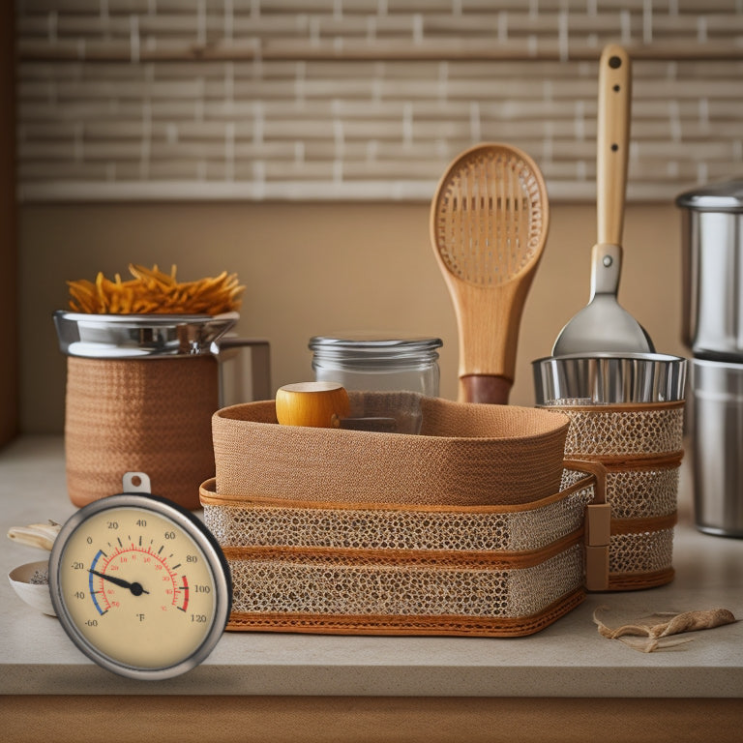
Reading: {"value": -20, "unit": "°F"}
